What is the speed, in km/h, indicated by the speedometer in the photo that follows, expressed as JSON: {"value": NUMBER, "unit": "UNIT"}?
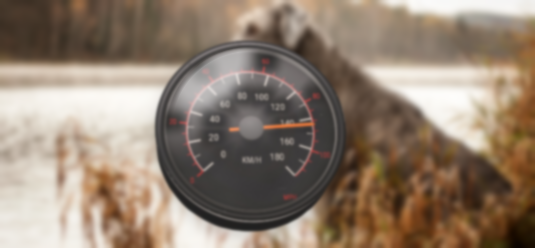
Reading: {"value": 145, "unit": "km/h"}
